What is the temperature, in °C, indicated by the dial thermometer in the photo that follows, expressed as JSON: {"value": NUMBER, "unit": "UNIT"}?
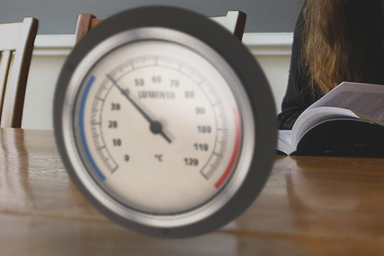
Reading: {"value": 40, "unit": "°C"}
